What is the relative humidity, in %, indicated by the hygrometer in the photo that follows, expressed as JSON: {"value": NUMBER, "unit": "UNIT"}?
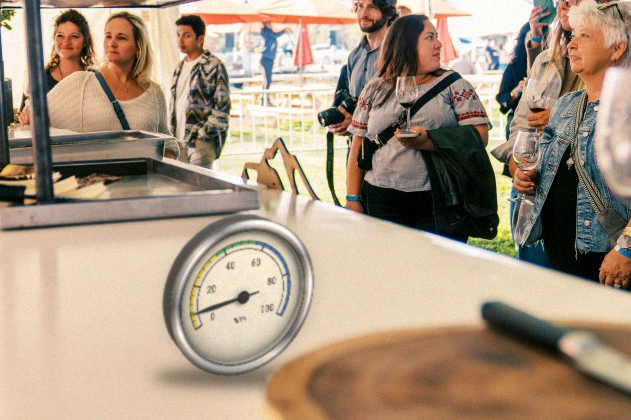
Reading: {"value": 8, "unit": "%"}
